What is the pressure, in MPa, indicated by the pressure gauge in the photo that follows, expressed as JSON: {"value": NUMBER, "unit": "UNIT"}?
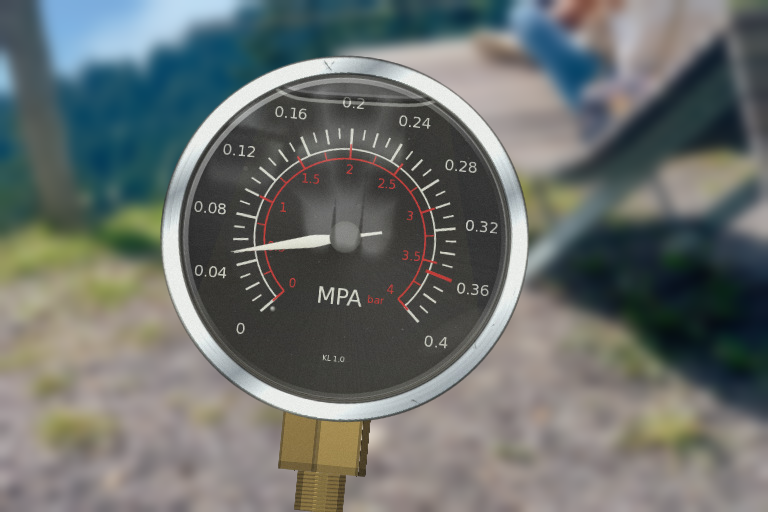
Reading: {"value": 0.05, "unit": "MPa"}
